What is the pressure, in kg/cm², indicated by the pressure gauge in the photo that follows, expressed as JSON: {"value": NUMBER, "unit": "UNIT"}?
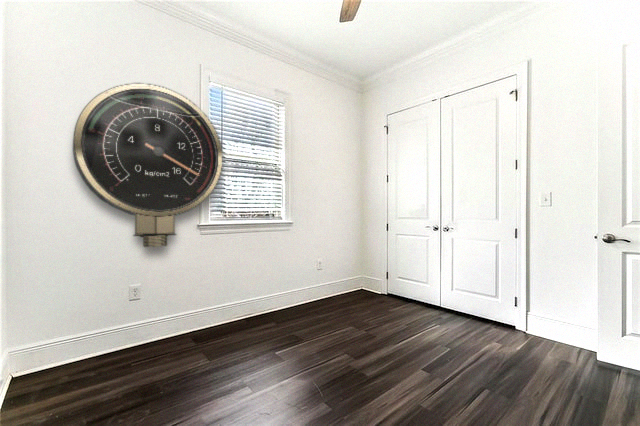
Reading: {"value": 15, "unit": "kg/cm²"}
